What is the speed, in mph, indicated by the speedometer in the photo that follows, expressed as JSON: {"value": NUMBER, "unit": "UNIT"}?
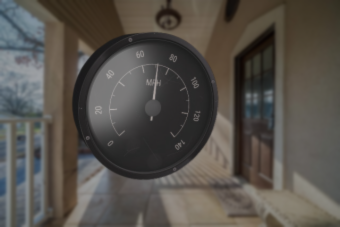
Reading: {"value": 70, "unit": "mph"}
